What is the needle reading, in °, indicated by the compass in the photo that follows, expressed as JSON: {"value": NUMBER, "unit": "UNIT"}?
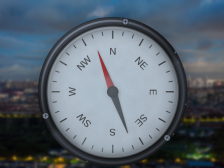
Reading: {"value": 340, "unit": "°"}
